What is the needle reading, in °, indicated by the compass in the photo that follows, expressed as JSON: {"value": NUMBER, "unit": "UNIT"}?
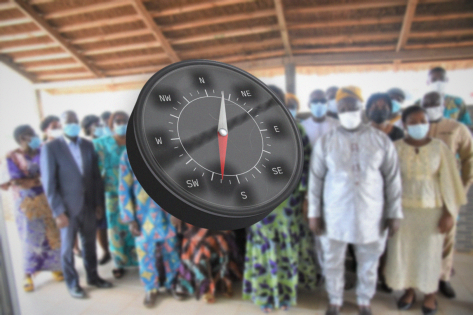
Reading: {"value": 200, "unit": "°"}
